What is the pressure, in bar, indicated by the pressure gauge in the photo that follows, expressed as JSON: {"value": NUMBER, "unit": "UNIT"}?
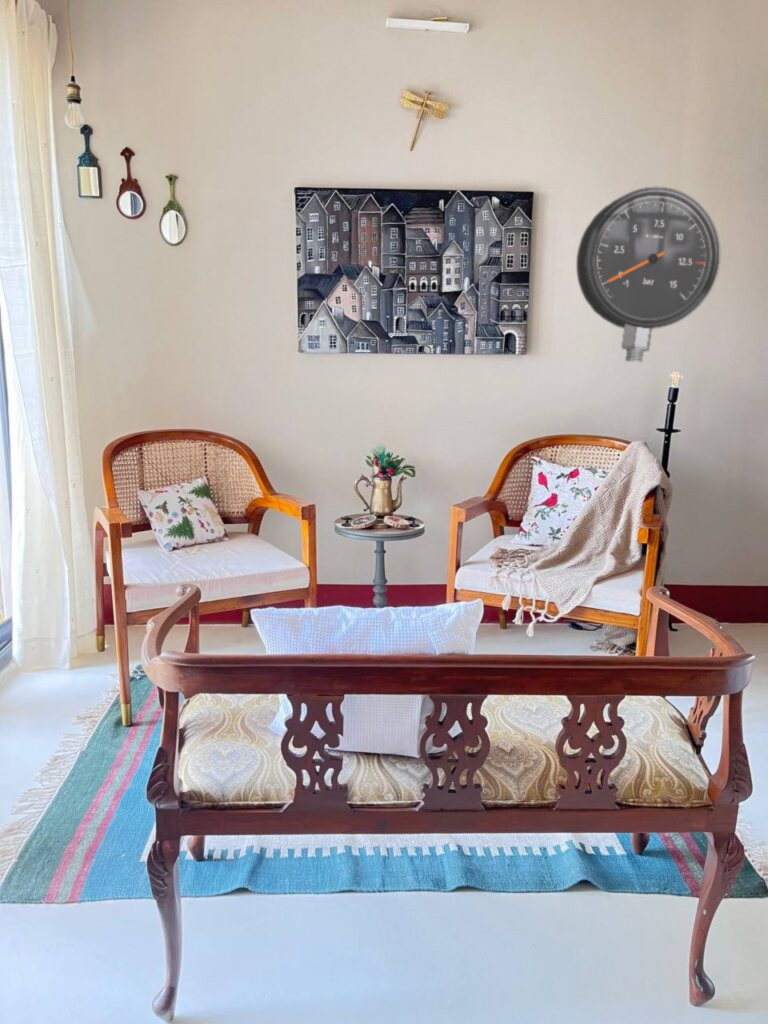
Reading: {"value": 0, "unit": "bar"}
